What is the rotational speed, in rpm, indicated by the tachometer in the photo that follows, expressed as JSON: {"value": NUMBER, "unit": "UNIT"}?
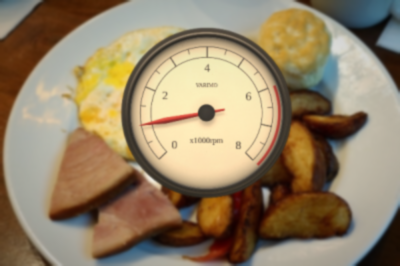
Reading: {"value": 1000, "unit": "rpm"}
